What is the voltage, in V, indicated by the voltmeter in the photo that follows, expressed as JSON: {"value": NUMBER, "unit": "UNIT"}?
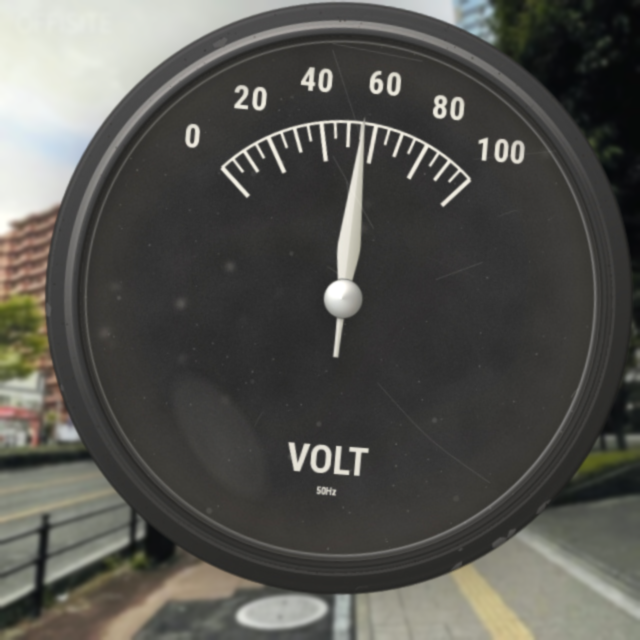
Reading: {"value": 55, "unit": "V"}
